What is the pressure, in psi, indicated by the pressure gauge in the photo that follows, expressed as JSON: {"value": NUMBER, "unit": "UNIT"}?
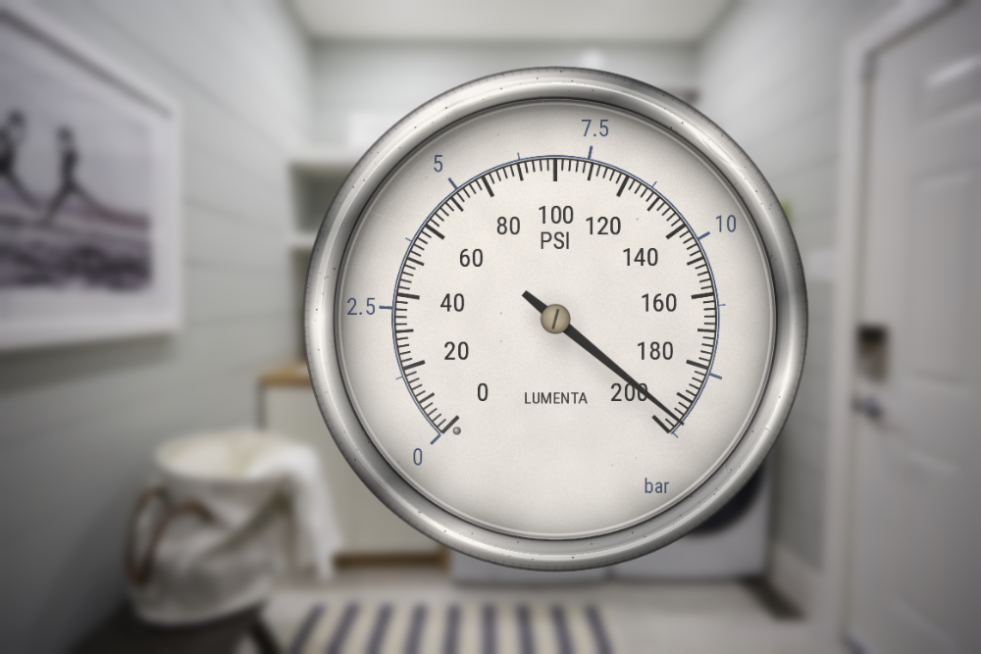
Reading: {"value": 196, "unit": "psi"}
